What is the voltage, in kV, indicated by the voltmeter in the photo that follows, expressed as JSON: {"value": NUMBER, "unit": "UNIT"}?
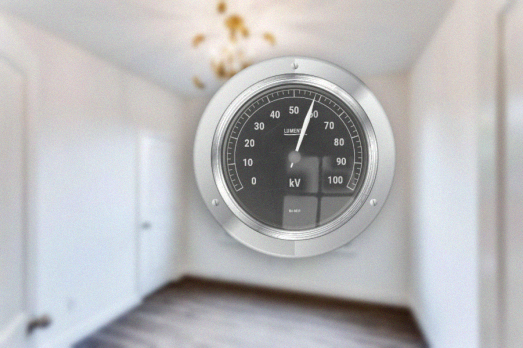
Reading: {"value": 58, "unit": "kV"}
